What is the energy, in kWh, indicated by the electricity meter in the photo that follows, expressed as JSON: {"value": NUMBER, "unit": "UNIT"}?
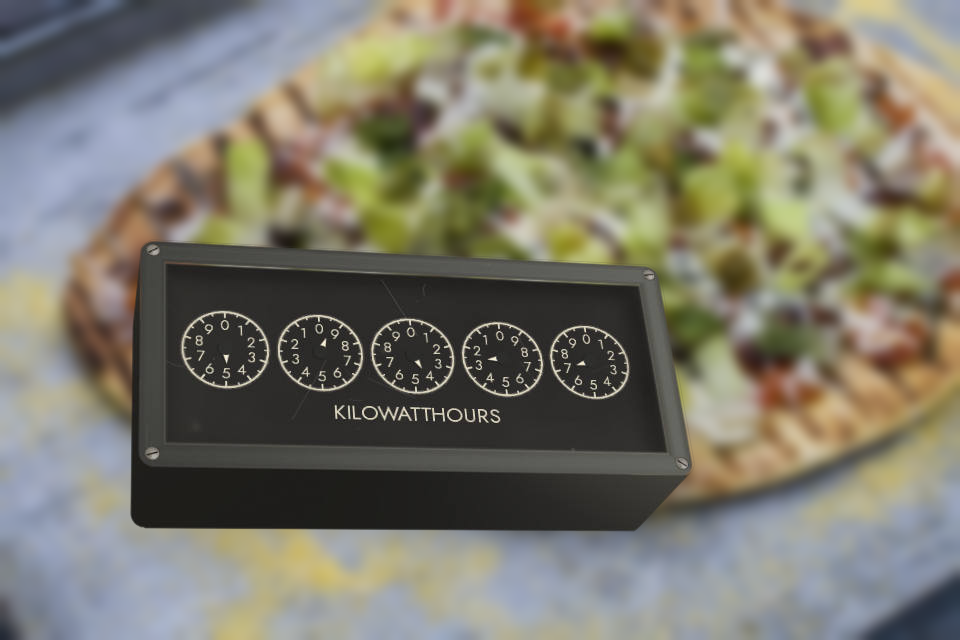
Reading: {"value": 49427, "unit": "kWh"}
